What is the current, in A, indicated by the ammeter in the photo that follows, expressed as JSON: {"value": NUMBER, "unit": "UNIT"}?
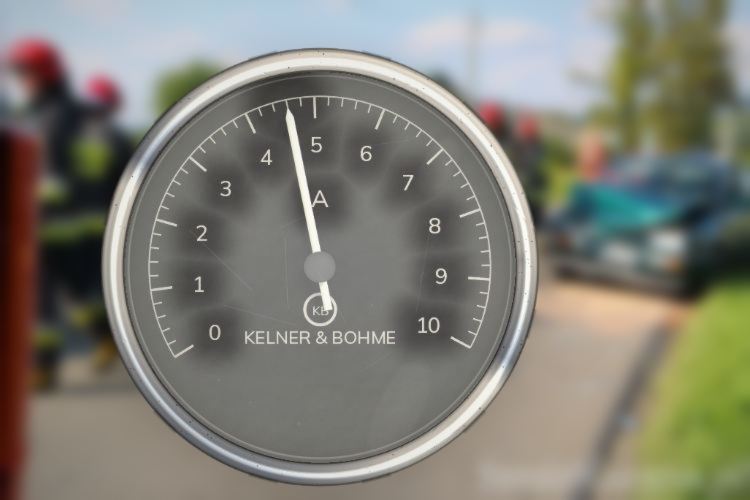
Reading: {"value": 4.6, "unit": "A"}
